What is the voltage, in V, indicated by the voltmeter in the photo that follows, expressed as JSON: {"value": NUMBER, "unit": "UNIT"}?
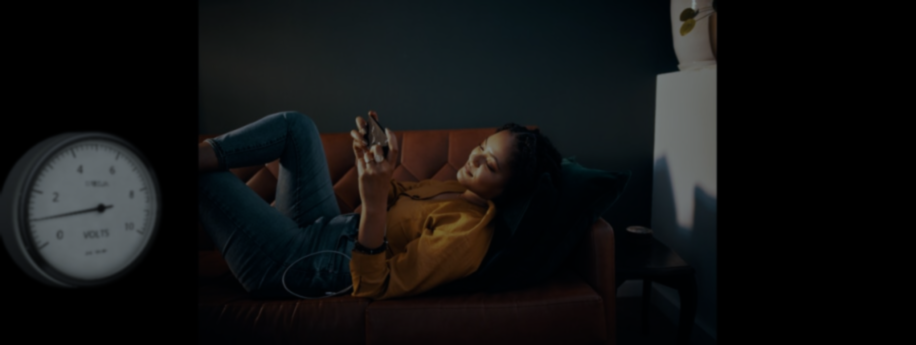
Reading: {"value": 1, "unit": "V"}
